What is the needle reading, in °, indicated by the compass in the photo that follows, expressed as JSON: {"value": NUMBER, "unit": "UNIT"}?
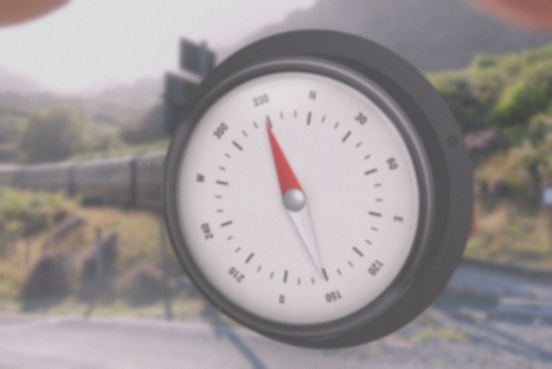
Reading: {"value": 330, "unit": "°"}
